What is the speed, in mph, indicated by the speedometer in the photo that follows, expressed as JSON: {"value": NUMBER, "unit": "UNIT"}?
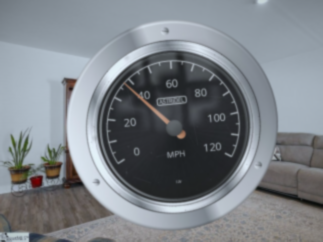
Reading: {"value": 37.5, "unit": "mph"}
